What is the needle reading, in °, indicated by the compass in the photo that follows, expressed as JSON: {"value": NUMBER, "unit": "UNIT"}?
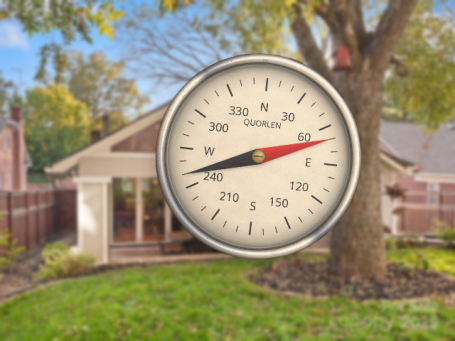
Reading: {"value": 70, "unit": "°"}
